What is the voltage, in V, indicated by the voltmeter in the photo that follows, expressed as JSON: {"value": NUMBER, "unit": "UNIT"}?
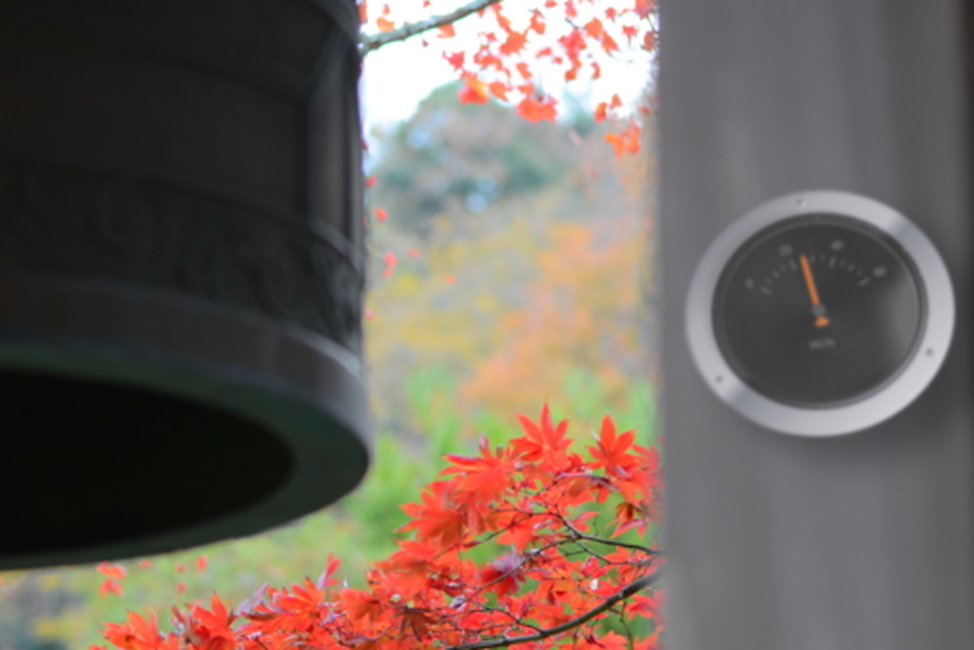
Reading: {"value": 25, "unit": "V"}
